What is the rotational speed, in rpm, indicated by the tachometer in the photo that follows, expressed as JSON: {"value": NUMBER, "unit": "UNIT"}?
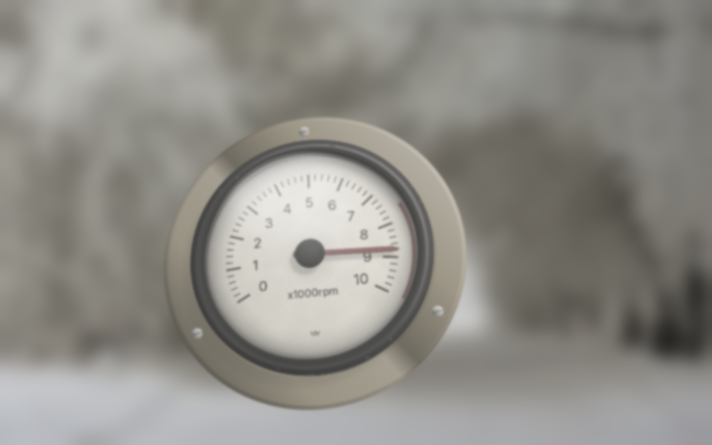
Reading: {"value": 8800, "unit": "rpm"}
